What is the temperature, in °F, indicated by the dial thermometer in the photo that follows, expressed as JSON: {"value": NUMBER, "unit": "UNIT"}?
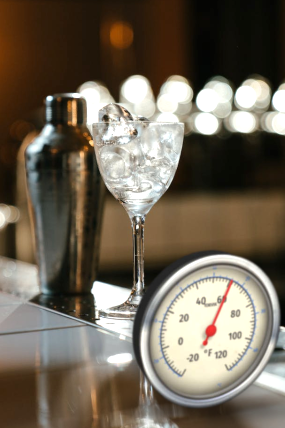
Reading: {"value": 60, "unit": "°F"}
